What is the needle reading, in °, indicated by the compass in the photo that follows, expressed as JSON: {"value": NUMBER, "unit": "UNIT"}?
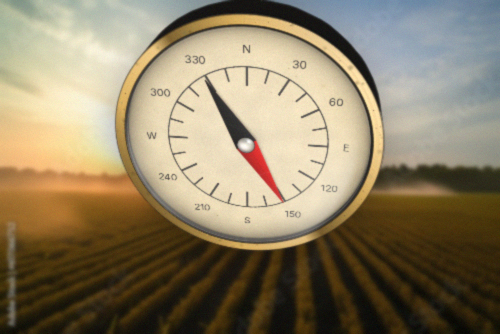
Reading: {"value": 150, "unit": "°"}
